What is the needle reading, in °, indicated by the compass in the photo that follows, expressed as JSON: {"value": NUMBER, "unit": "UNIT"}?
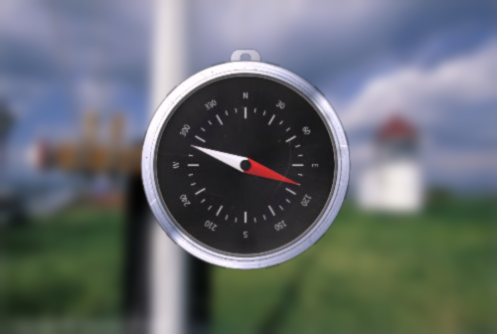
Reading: {"value": 110, "unit": "°"}
